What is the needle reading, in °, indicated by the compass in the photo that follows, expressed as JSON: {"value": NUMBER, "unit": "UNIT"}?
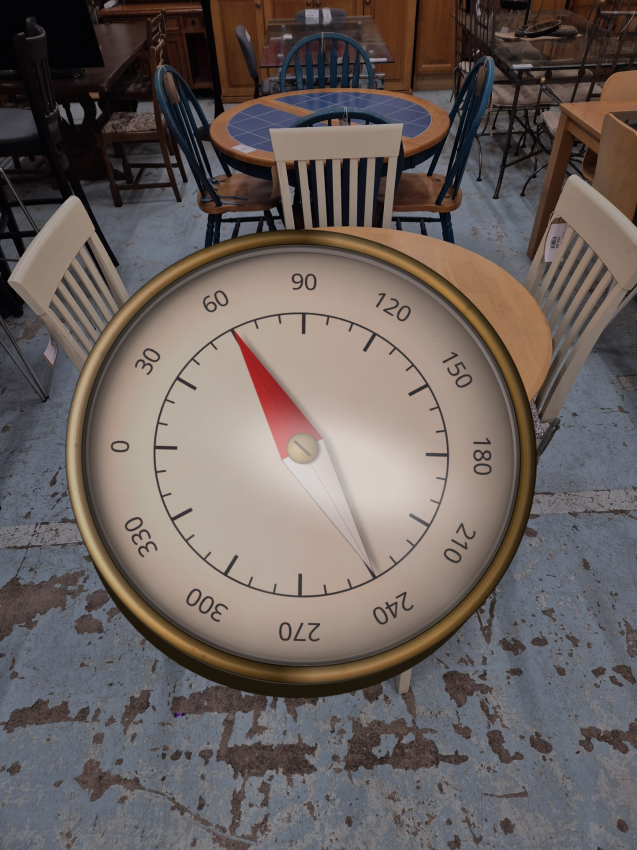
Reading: {"value": 60, "unit": "°"}
